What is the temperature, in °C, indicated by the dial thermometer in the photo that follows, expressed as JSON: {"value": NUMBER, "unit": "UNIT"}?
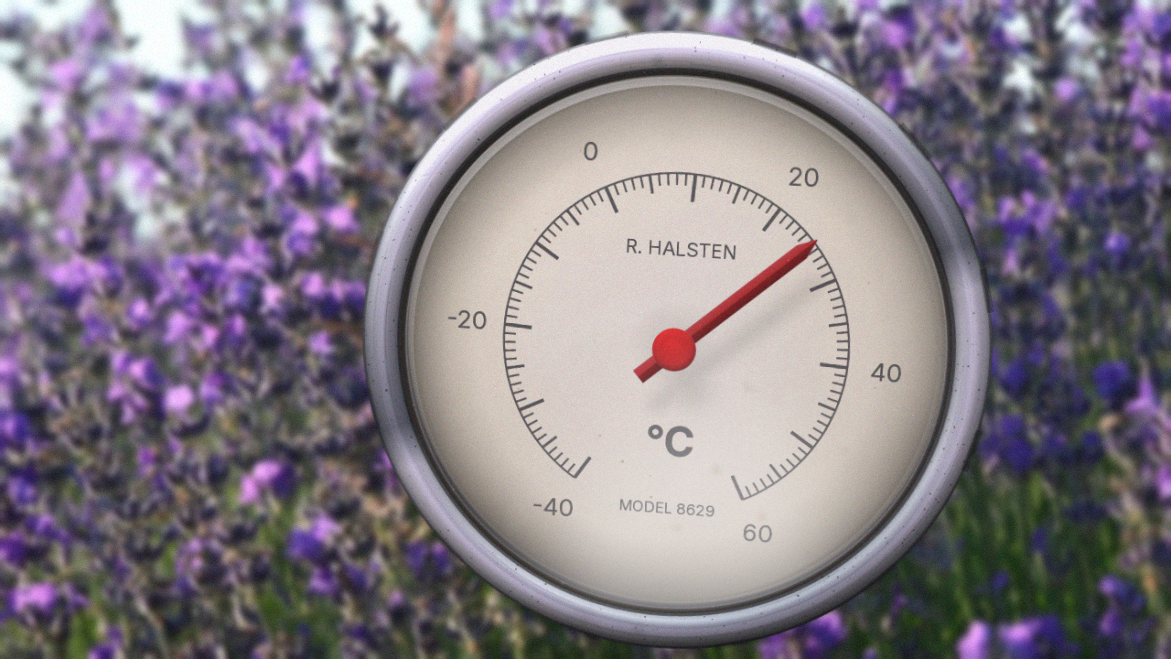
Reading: {"value": 25, "unit": "°C"}
